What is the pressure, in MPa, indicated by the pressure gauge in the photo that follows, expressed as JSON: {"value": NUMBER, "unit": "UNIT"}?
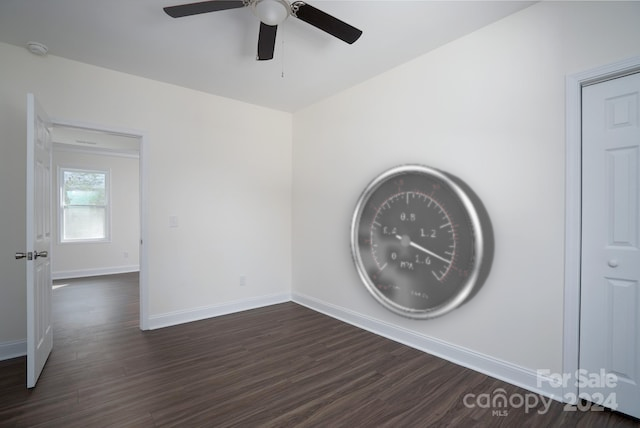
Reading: {"value": 1.45, "unit": "MPa"}
